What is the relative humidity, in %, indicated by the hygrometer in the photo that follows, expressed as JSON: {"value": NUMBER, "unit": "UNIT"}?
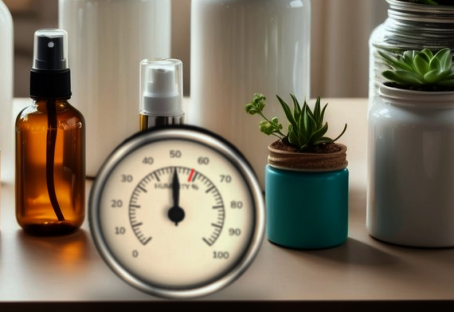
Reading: {"value": 50, "unit": "%"}
